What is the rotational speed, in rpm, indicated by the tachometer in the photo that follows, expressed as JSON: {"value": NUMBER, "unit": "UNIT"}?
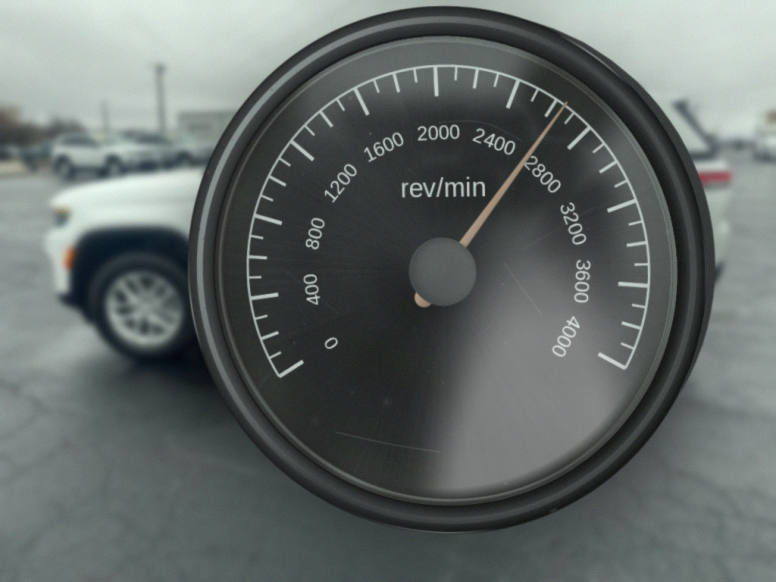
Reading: {"value": 2650, "unit": "rpm"}
